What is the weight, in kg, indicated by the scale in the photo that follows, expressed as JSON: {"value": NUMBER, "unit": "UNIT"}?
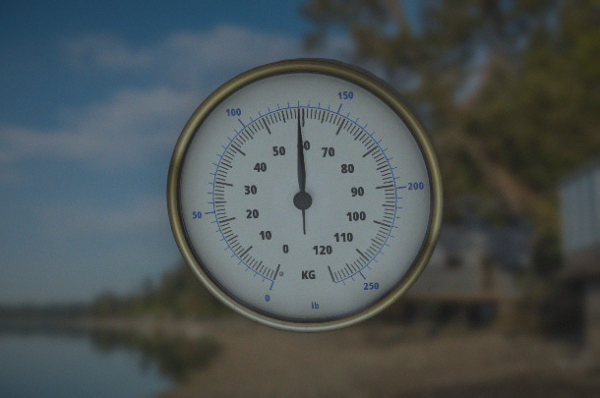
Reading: {"value": 59, "unit": "kg"}
